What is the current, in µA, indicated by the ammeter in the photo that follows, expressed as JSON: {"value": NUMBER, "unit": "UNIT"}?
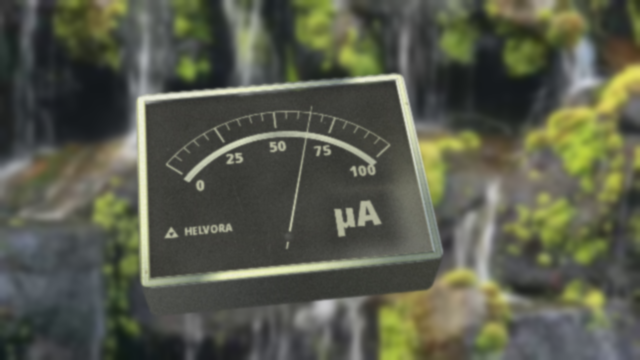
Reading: {"value": 65, "unit": "µA"}
